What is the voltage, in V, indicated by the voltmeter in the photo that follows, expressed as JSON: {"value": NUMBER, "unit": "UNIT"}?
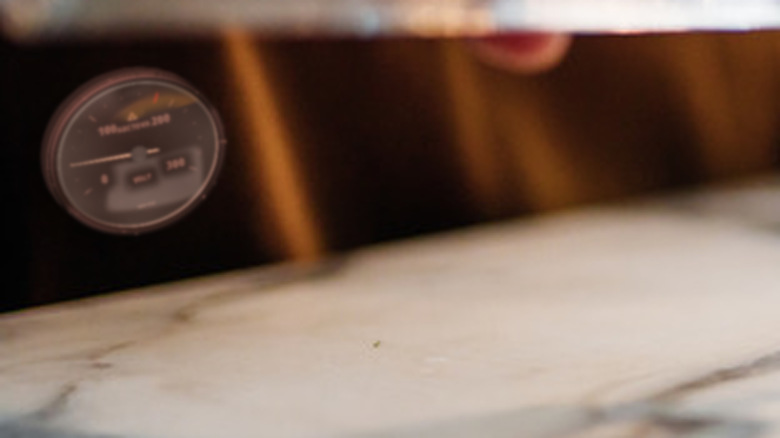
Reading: {"value": 40, "unit": "V"}
